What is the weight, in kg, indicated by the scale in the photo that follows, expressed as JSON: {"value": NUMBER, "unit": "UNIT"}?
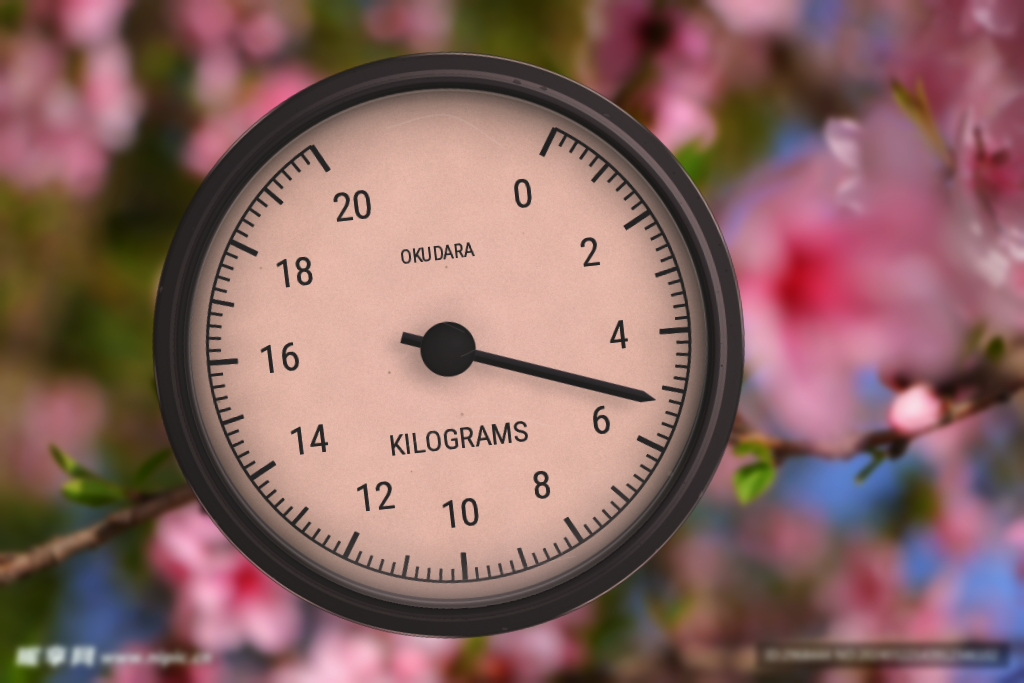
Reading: {"value": 5.2, "unit": "kg"}
